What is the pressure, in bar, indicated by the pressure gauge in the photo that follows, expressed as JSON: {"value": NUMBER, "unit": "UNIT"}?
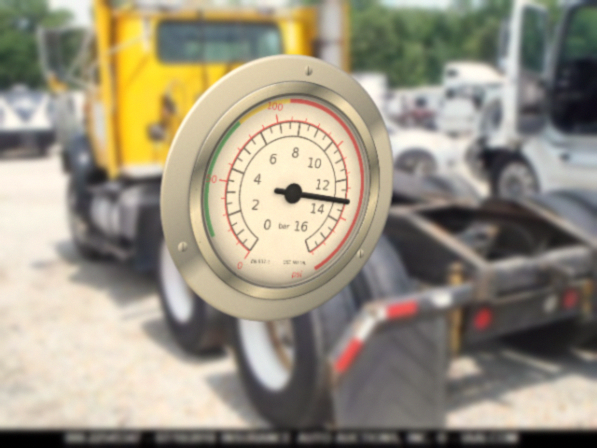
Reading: {"value": 13, "unit": "bar"}
